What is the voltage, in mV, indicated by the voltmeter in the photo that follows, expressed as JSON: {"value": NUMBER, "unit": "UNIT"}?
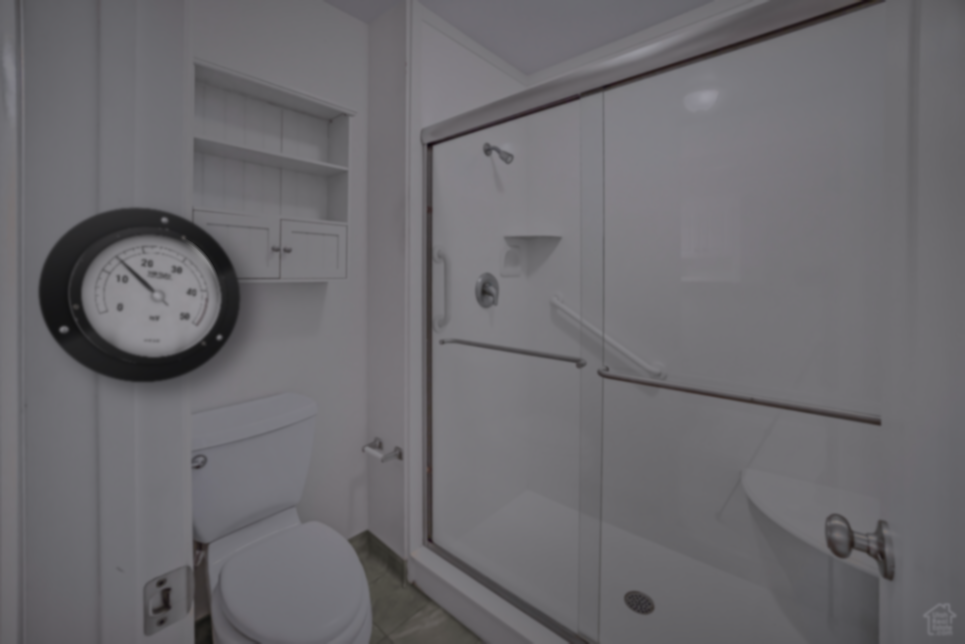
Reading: {"value": 14, "unit": "mV"}
